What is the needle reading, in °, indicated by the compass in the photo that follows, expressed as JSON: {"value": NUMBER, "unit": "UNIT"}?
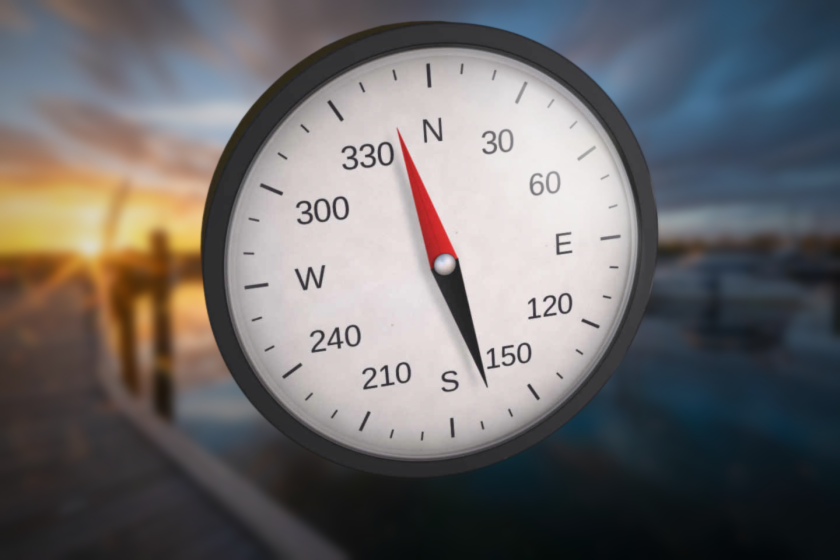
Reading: {"value": 345, "unit": "°"}
